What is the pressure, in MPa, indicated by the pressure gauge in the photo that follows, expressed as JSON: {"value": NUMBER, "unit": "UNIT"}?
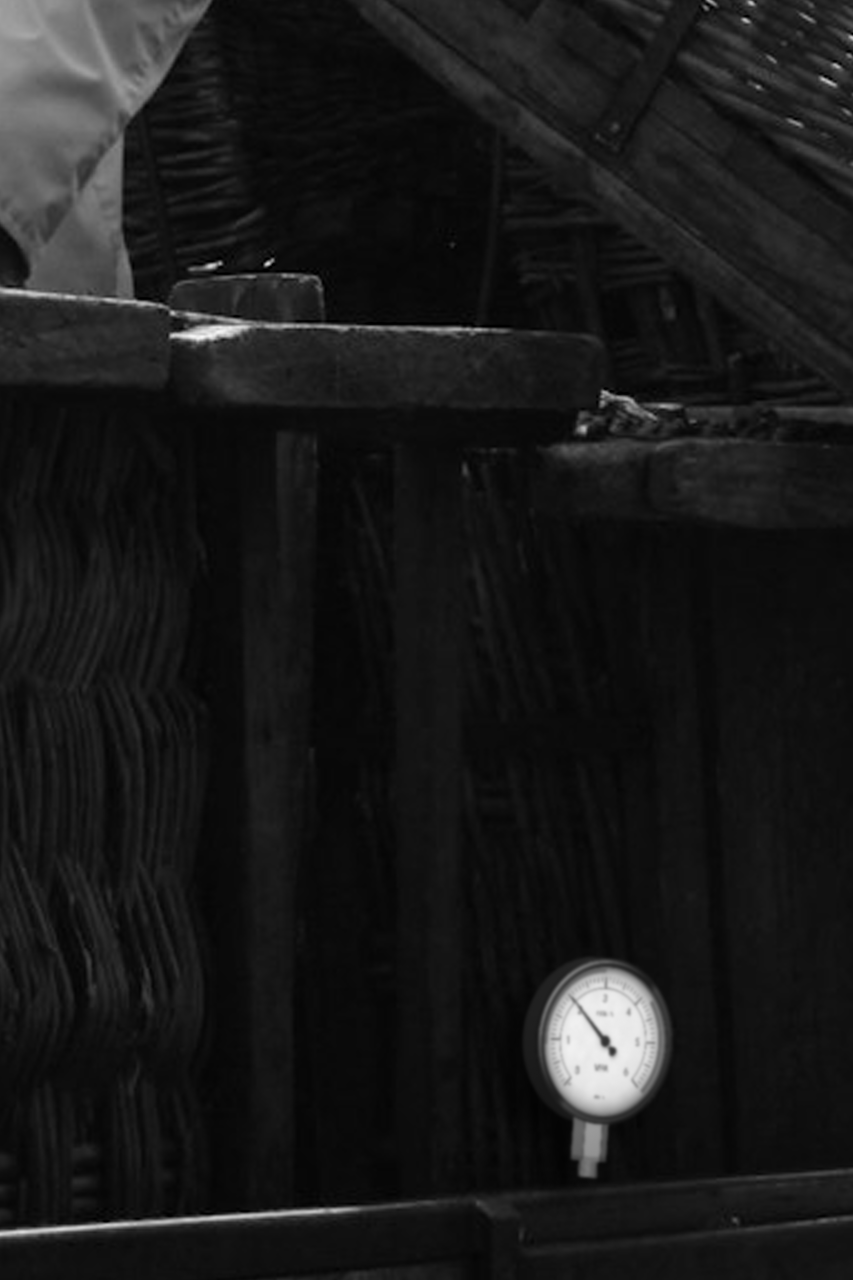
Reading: {"value": 2, "unit": "MPa"}
